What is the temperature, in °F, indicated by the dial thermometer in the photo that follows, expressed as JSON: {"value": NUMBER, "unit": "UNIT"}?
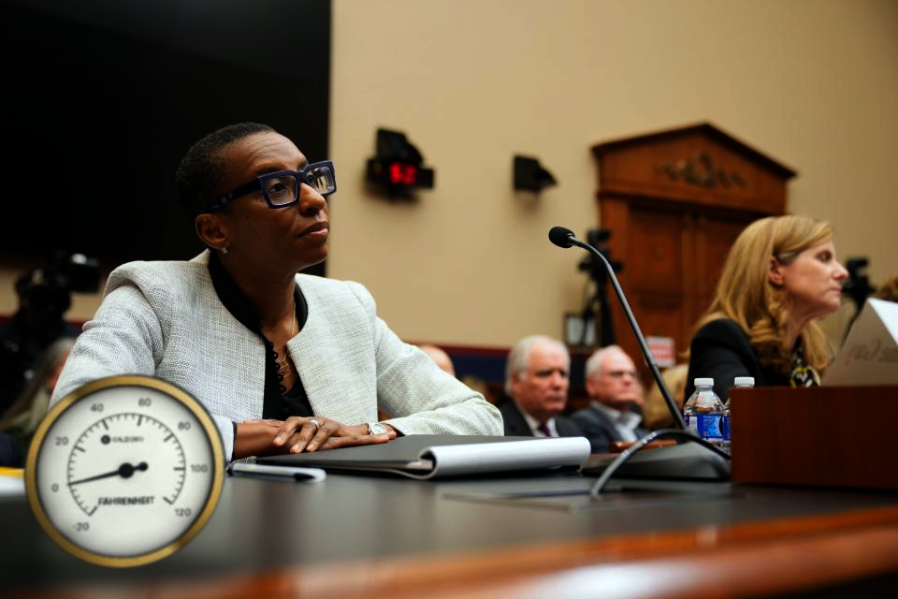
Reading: {"value": 0, "unit": "°F"}
